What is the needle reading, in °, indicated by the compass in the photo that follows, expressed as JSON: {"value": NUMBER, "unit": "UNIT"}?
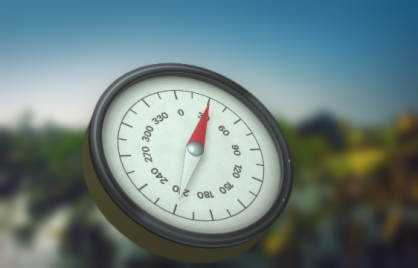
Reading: {"value": 30, "unit": "°"}
